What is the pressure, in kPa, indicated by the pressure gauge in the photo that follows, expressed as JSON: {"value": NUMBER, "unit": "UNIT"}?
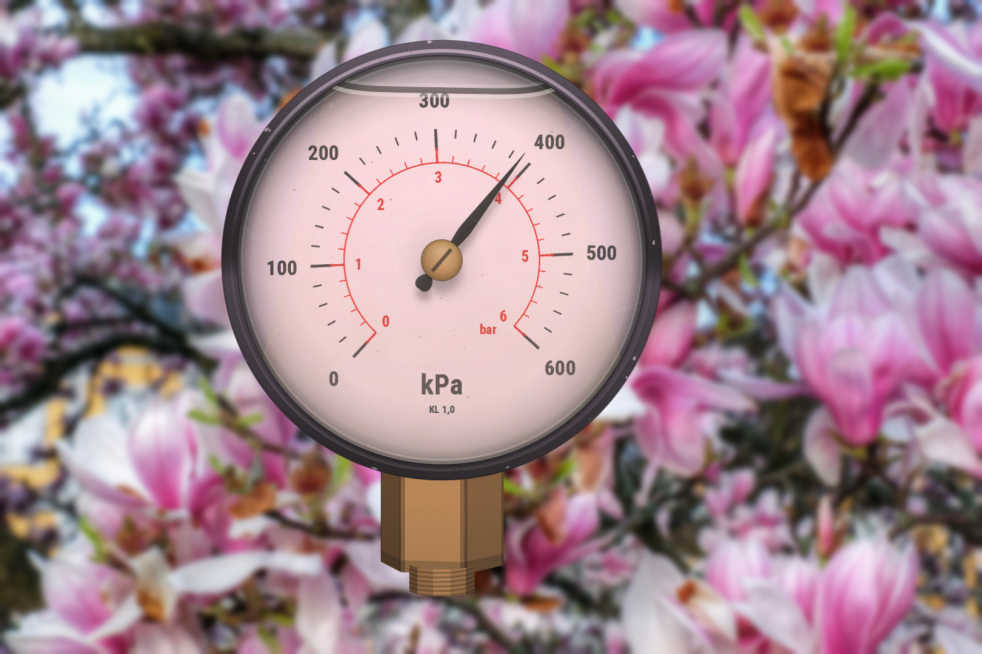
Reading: {"value": 390, "unit": "kPa"}
